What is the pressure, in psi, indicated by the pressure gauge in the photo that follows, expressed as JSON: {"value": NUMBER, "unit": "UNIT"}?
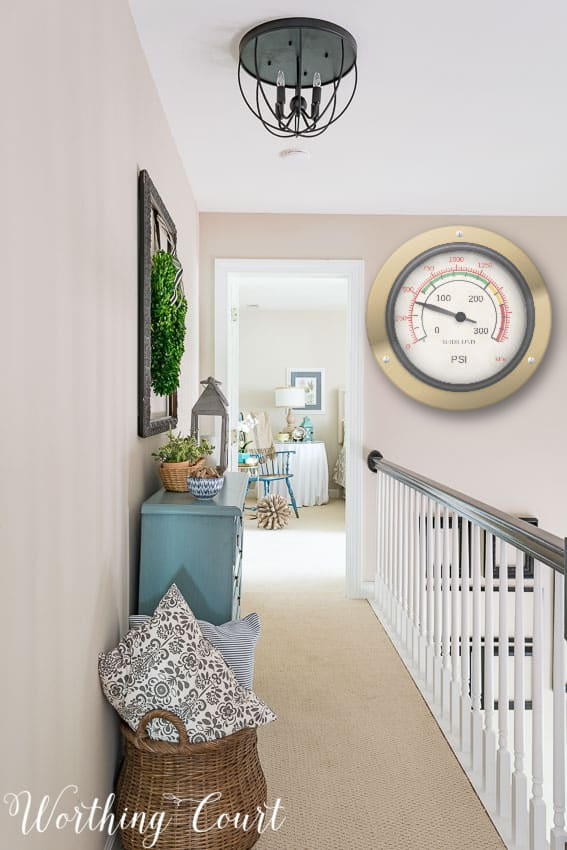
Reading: {"value": 60, "unit": "psi"}
